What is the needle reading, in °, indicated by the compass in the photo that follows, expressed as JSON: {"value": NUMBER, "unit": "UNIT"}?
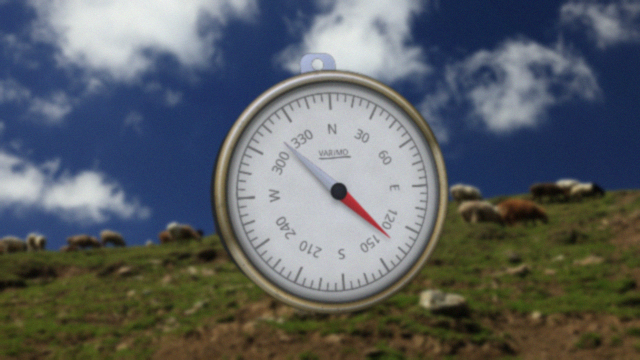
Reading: {"value": 135, "unit": "°"}
